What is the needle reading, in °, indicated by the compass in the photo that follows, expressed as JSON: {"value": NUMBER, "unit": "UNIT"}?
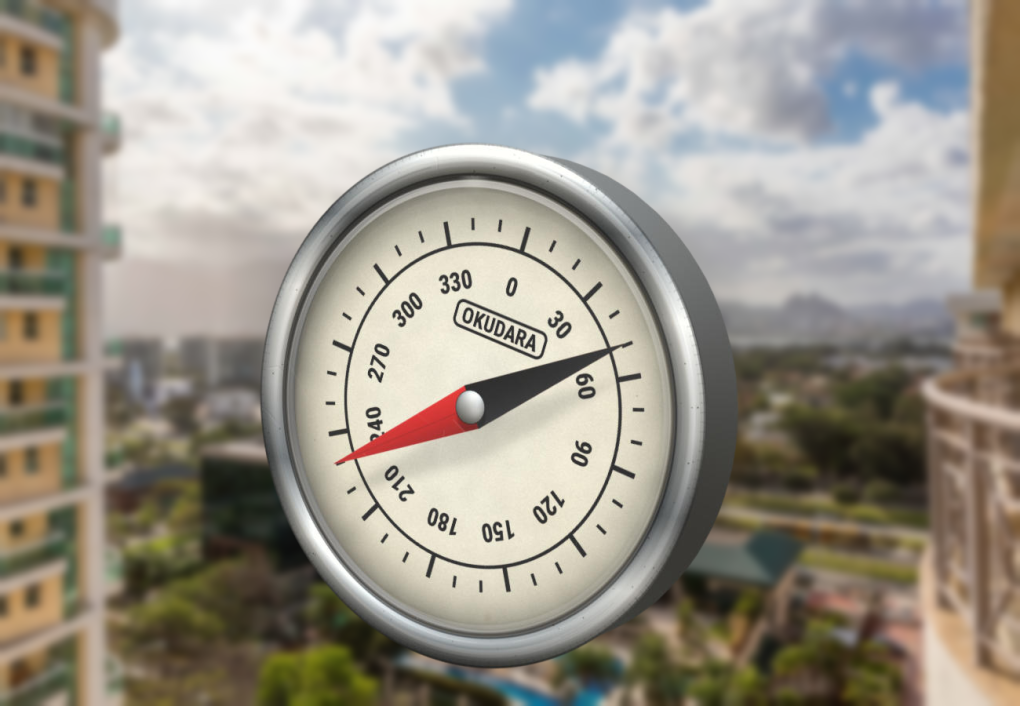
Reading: {"value": 230, "unit": "°"}
